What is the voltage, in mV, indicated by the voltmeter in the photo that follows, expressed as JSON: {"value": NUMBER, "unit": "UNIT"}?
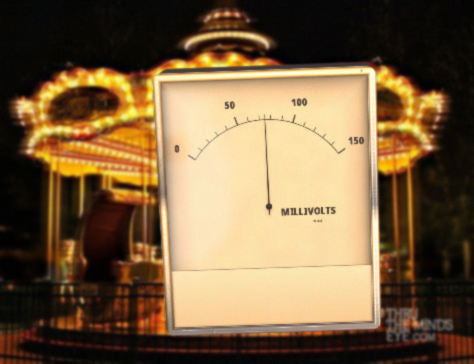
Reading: {"value": 75, "unit": "mV"}
